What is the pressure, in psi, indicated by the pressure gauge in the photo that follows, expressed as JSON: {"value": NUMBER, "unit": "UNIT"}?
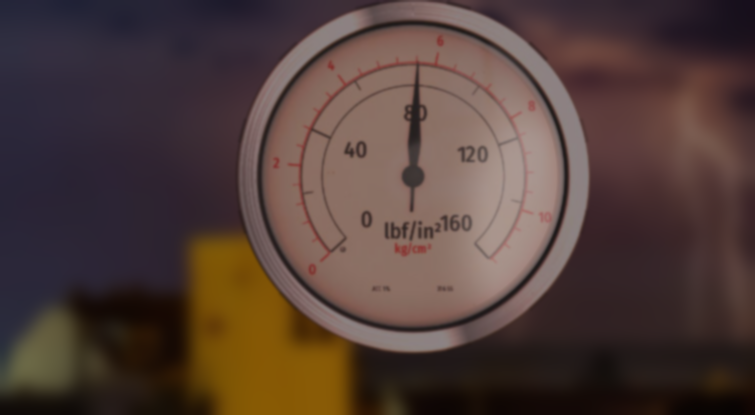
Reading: {"value": 80, "unit": "psi"}
